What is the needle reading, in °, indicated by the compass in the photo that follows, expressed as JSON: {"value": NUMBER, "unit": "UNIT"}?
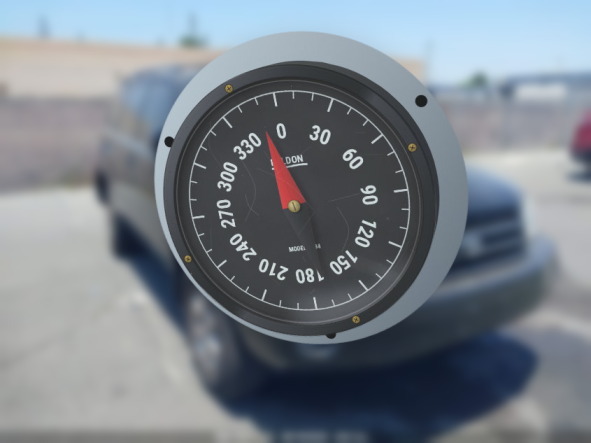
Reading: {"value": 350, "unit": "°"}
